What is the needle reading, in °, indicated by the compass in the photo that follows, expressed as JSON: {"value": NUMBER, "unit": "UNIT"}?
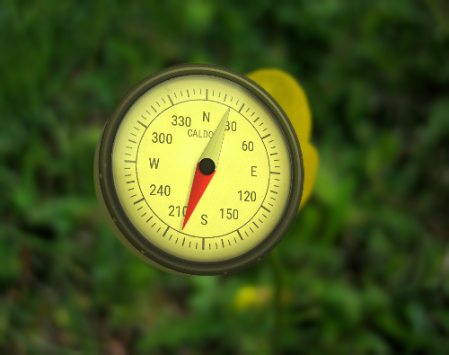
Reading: {"value": 200, "unit": "°"}
